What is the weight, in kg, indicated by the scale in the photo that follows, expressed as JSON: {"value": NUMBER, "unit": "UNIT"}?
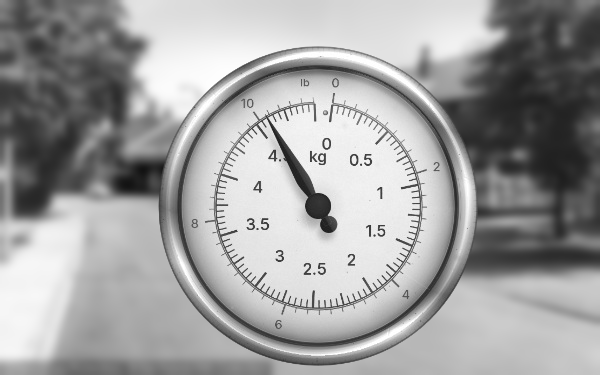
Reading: {"value": 4.6, "unit": "kg"}
